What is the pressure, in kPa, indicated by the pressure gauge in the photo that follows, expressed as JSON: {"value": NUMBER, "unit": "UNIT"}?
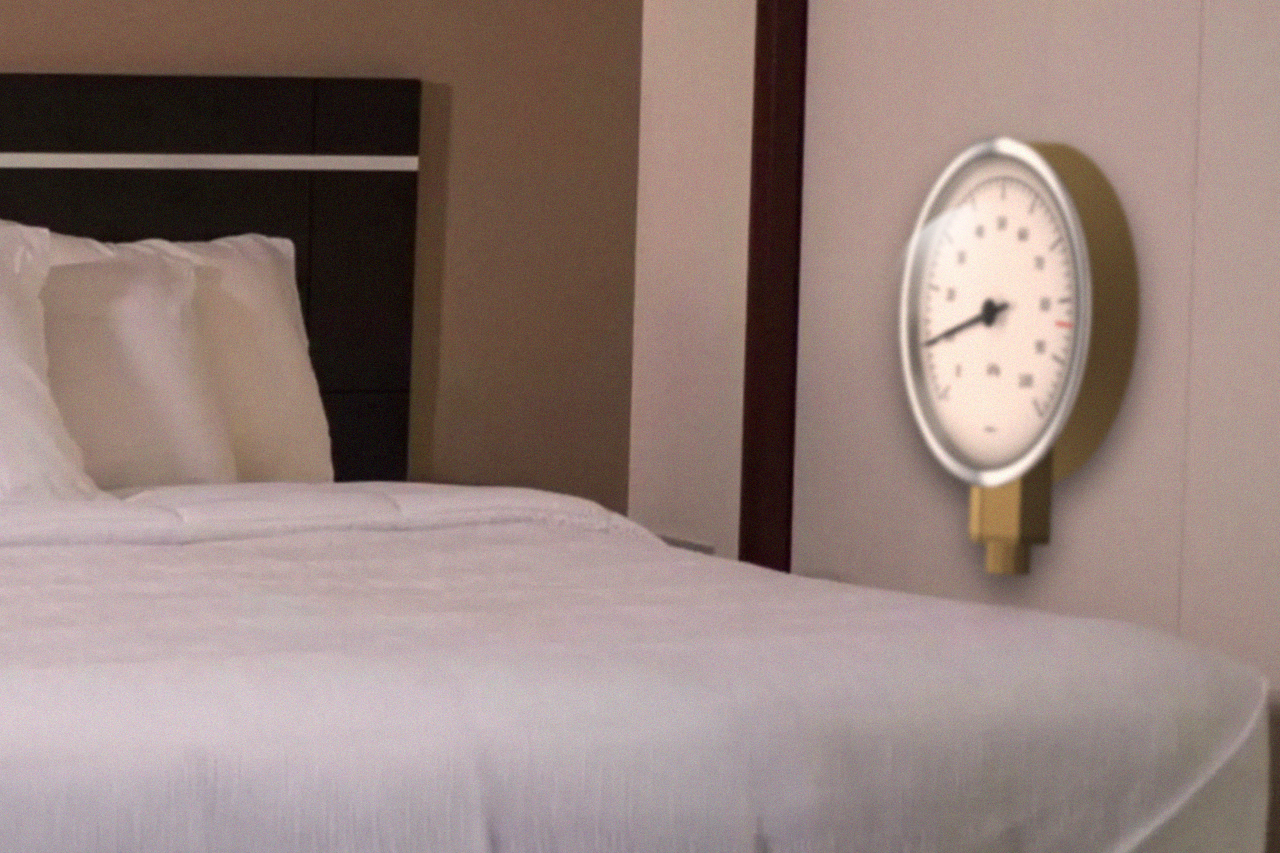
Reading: {"value": 10, "unit": "kPa"}
